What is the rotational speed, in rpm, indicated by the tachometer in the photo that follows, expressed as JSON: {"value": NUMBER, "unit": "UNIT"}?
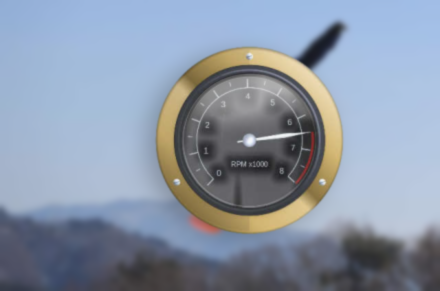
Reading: {"value": 6500, "unit": "rpm"}
